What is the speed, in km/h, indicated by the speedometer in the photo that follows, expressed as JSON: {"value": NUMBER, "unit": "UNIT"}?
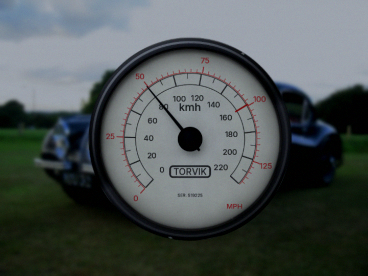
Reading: {"value": 80, "unit": "km/h"}
